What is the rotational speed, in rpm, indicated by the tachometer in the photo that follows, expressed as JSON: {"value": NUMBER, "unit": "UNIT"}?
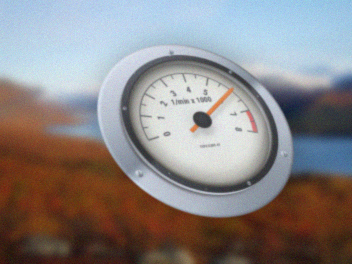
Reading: {"value": 6000, "unit": "rpm"}
